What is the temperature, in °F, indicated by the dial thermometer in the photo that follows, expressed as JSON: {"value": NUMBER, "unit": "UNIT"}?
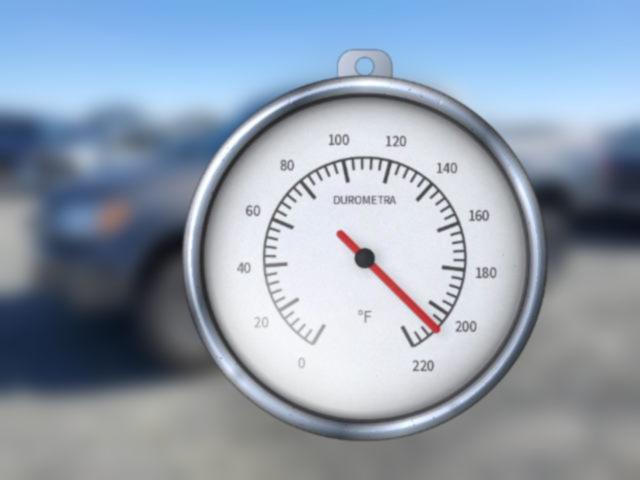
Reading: {"value": 208, "unit": "°F"}
